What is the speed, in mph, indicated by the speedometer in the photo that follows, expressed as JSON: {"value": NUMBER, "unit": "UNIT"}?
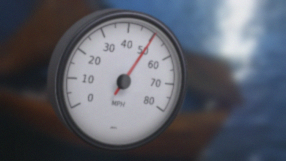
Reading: {"value": 50, "unit": "mph"}
